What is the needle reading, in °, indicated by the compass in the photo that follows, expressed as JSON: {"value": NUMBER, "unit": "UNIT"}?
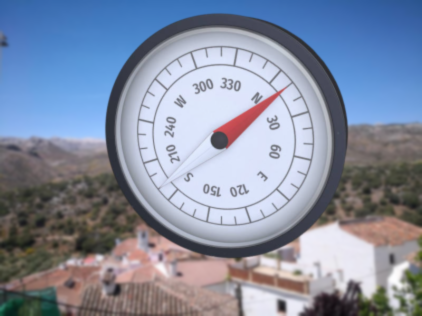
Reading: {"value": 10, "unit": "°"}
